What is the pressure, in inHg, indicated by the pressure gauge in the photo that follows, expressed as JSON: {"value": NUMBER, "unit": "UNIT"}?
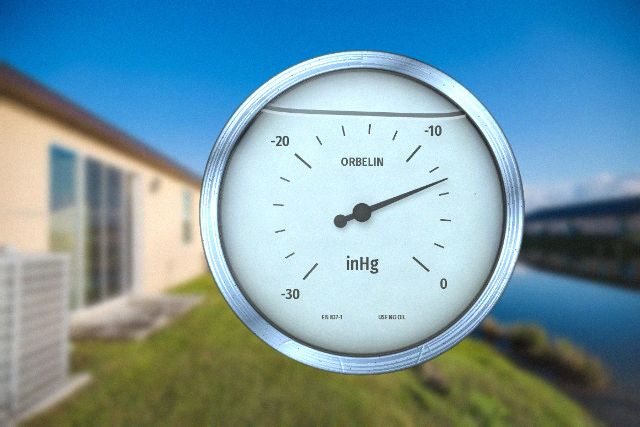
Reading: {"value": -7, "unit": "inHg"}
